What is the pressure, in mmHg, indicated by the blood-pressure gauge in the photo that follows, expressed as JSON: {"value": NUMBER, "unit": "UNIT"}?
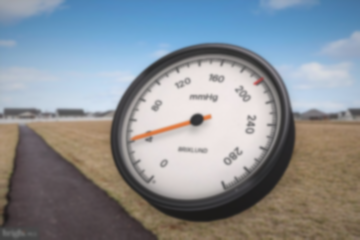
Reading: {"value": 40, "unit": "mmHg"}
